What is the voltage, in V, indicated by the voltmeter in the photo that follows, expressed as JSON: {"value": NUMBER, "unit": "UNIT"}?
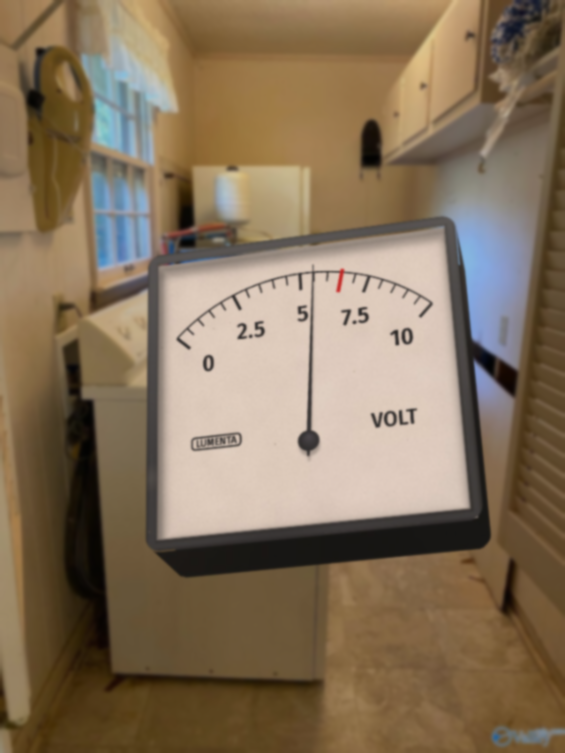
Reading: {"value": 5.5, "unit": "V"}
